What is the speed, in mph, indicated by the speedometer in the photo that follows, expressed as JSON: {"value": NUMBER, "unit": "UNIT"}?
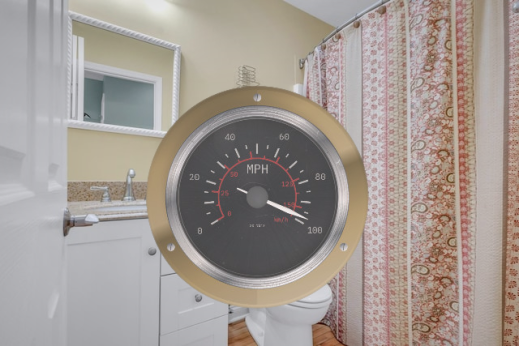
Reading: {"value": 97.5, "unit": "mph"}
